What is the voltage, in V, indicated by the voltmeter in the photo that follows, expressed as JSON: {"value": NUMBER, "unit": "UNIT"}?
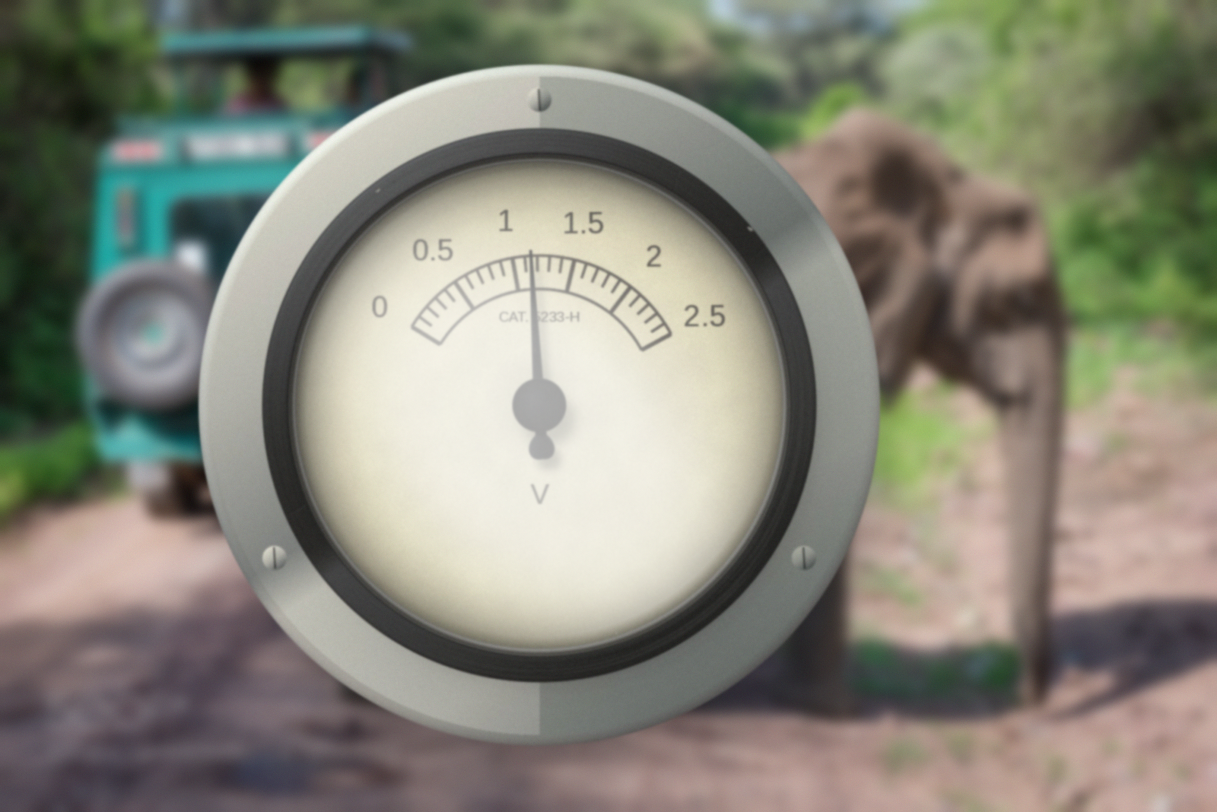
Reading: {"value": 1.15, "unit": "V"}
